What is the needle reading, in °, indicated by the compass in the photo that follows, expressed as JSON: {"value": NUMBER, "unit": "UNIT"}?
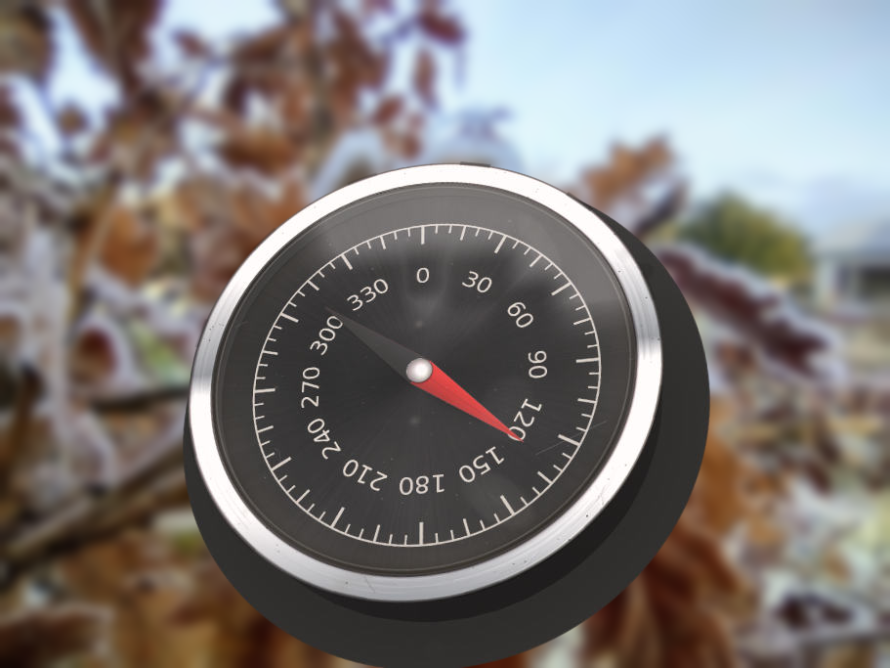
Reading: {"value": 130, "unit": "°"}
